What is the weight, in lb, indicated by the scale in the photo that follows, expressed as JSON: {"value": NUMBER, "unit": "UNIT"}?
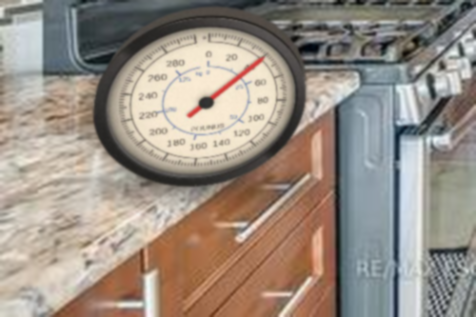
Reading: {"value": 40, "unit": "lb"}
